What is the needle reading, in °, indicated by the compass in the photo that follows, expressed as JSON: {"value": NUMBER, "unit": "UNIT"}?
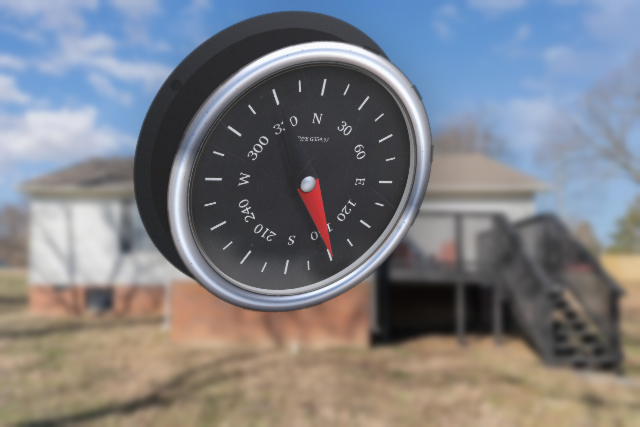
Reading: {"value": 150, "unit": "°"}
